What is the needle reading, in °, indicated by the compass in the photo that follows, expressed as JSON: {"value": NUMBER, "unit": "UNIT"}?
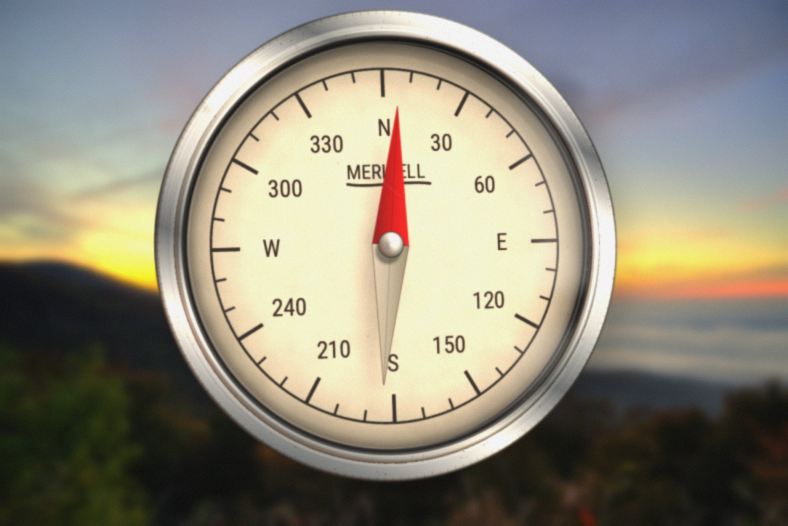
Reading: {"value": 5, "unit": "°"}
